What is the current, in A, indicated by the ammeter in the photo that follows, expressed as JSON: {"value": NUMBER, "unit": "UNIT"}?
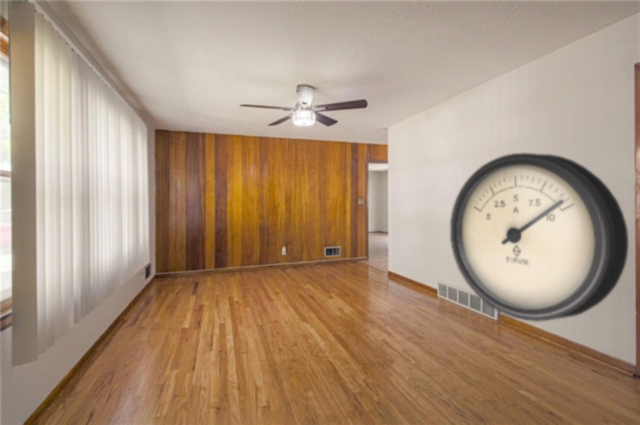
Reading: {"value": 9.5, "unit": "A"}
